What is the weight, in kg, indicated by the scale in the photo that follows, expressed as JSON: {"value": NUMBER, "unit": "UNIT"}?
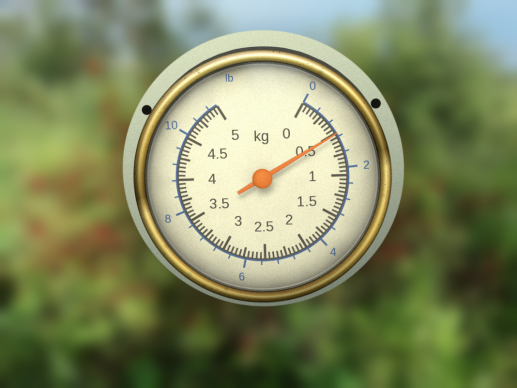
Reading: {"value": 0.5, "unit": "kg"}
